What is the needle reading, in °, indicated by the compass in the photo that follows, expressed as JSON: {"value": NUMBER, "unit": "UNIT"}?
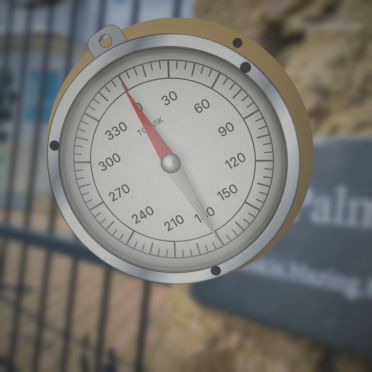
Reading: {"value": 0, "unit": "°"}
